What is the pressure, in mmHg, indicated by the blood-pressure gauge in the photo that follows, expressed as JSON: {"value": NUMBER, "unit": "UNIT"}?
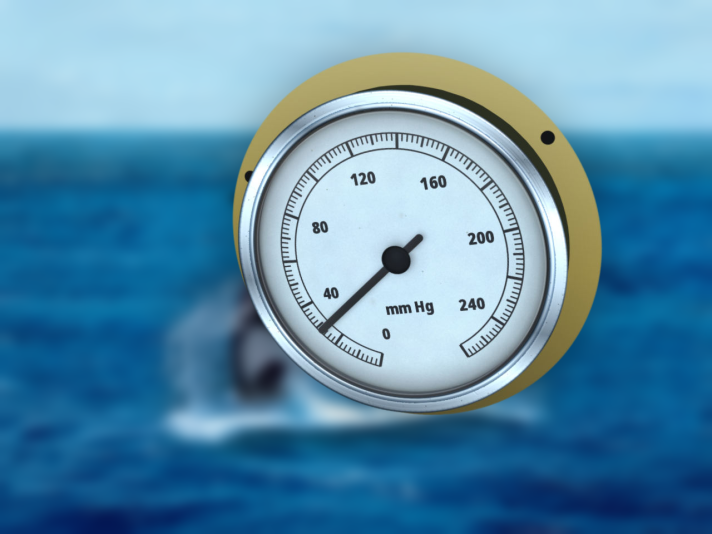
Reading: {"value": 28, "unit": "mmHg"}
